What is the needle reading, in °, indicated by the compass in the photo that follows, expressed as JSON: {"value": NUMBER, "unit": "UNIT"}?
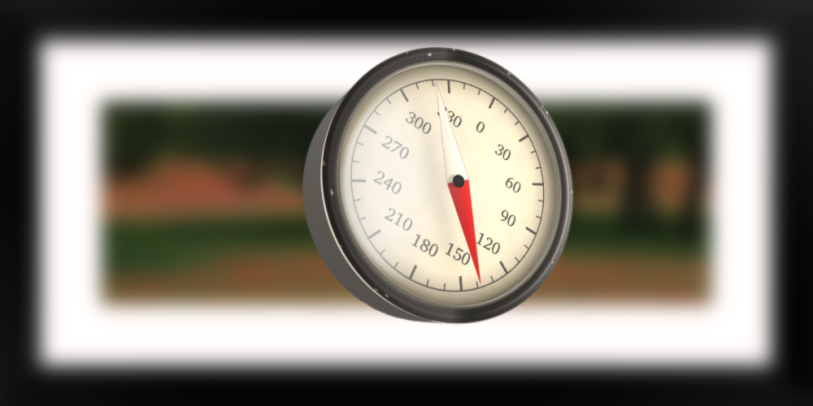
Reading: {"value": 140, "unit": "°"}
